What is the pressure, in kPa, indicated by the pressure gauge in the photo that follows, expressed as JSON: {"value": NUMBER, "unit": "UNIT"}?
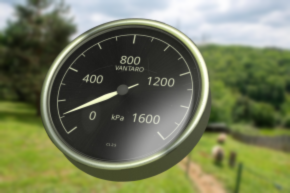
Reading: {"value": 100, "unit": "kPa"}
